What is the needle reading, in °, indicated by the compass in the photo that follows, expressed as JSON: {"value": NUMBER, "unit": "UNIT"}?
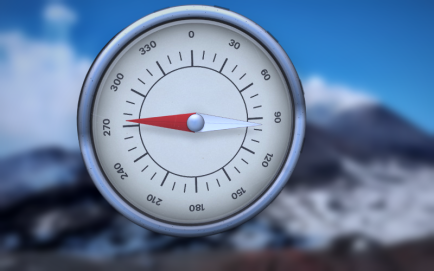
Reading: {"value": 275, "unit": "°"}
